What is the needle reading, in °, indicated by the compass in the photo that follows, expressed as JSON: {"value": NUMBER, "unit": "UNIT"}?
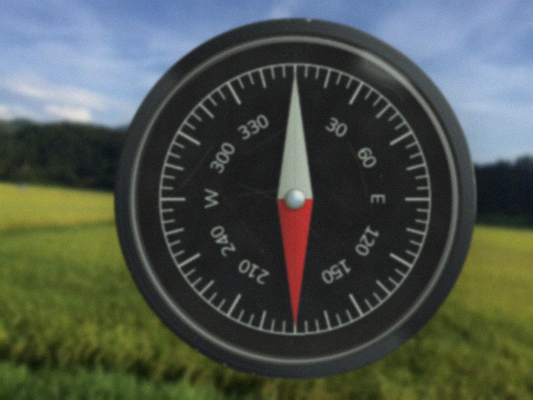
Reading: {"value": 180, "unit": "°"}
